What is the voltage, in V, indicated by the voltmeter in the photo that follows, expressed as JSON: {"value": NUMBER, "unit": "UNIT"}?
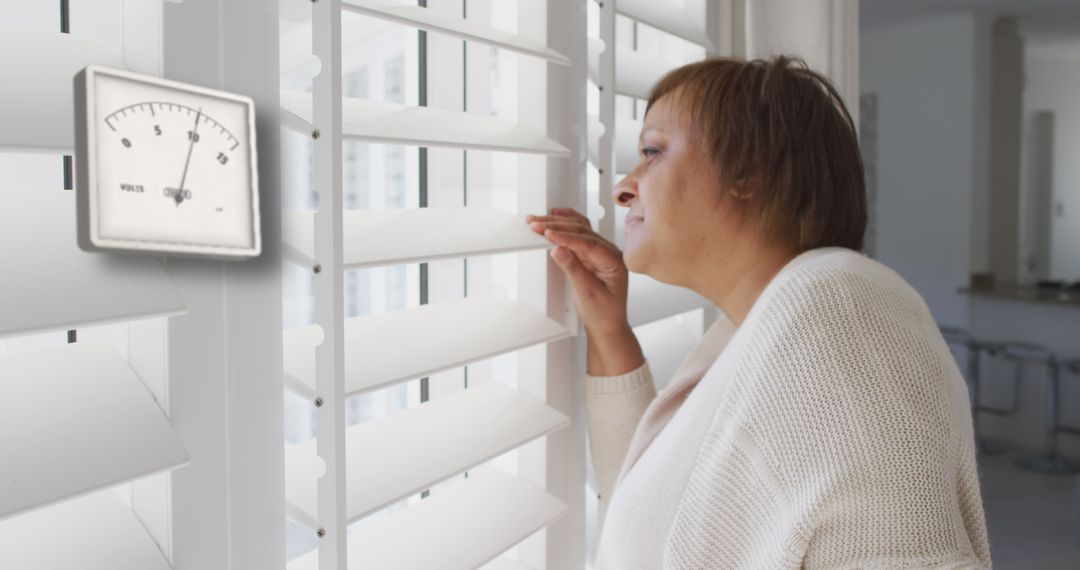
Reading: {"value": 10, "unit": "V"}
